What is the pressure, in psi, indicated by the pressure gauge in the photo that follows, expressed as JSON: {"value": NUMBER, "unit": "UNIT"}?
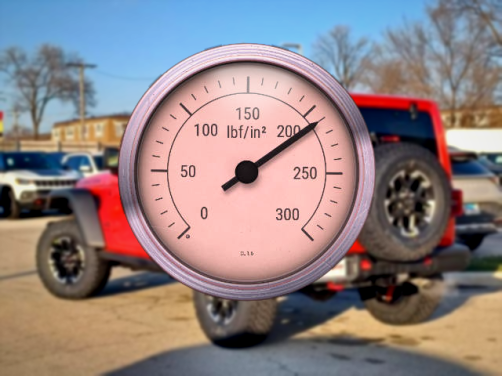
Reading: {"value": 210, "unit": "psi"}
